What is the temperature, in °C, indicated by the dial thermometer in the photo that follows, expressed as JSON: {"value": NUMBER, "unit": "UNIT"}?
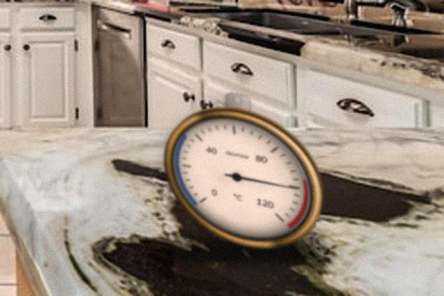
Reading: {"value": 100, "unit": "°C"}
